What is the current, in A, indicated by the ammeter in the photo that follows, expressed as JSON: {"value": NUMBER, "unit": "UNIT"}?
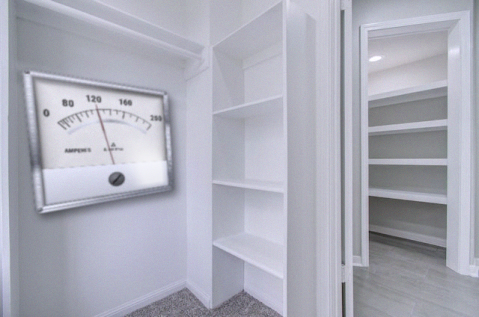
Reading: {"value": 120, "unit": "A"}
